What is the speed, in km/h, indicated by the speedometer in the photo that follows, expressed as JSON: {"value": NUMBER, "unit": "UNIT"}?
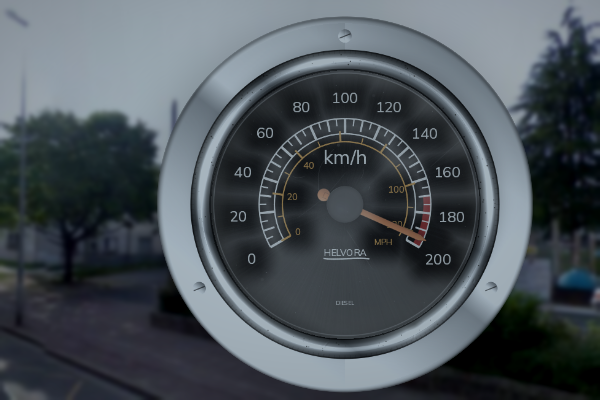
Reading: {"value": 195, "unit": "km/h"}
